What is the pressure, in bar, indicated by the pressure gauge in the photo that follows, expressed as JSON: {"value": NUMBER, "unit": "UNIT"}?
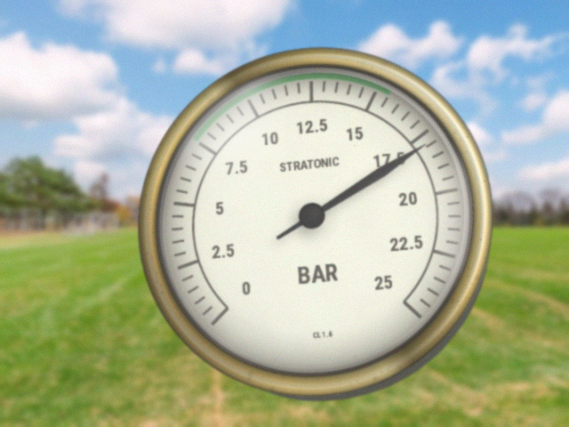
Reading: {"value": 18, "unit": "bar"}
